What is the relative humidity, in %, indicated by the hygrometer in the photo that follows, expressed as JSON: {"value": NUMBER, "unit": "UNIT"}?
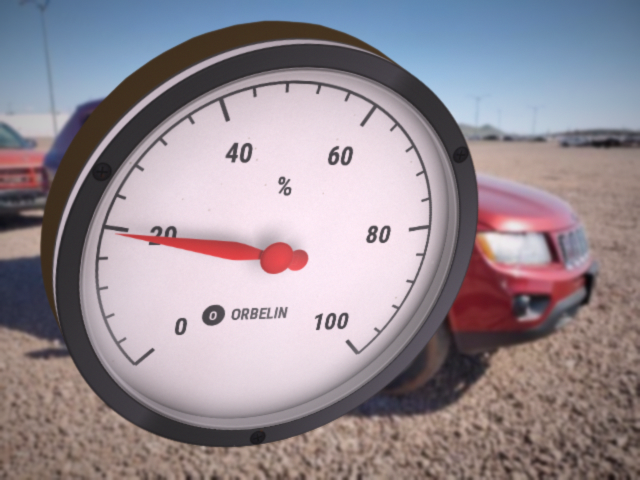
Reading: {"value": 20, "unit": "%"}
